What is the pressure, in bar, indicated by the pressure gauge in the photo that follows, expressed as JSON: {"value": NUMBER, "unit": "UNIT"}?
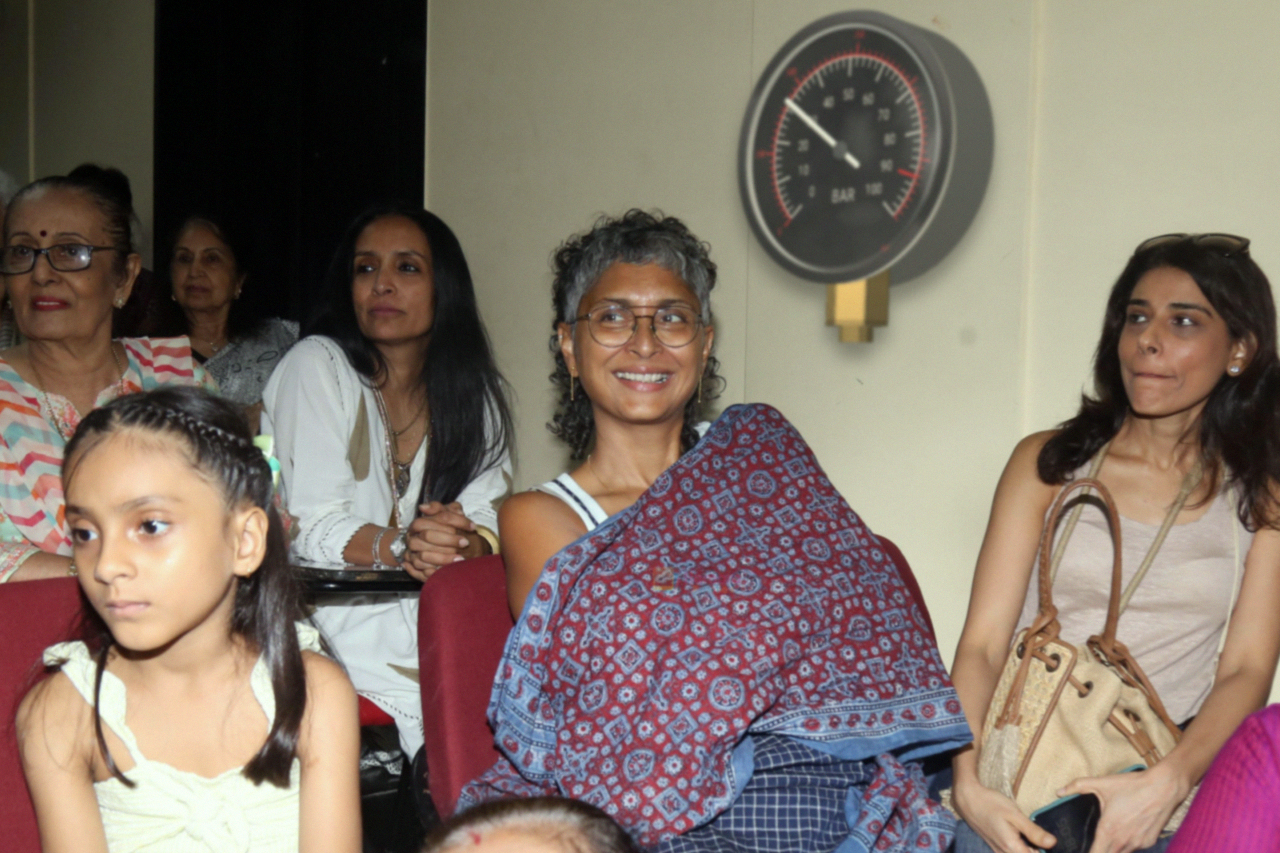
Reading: {"value": 30, "unit": "bar"}
